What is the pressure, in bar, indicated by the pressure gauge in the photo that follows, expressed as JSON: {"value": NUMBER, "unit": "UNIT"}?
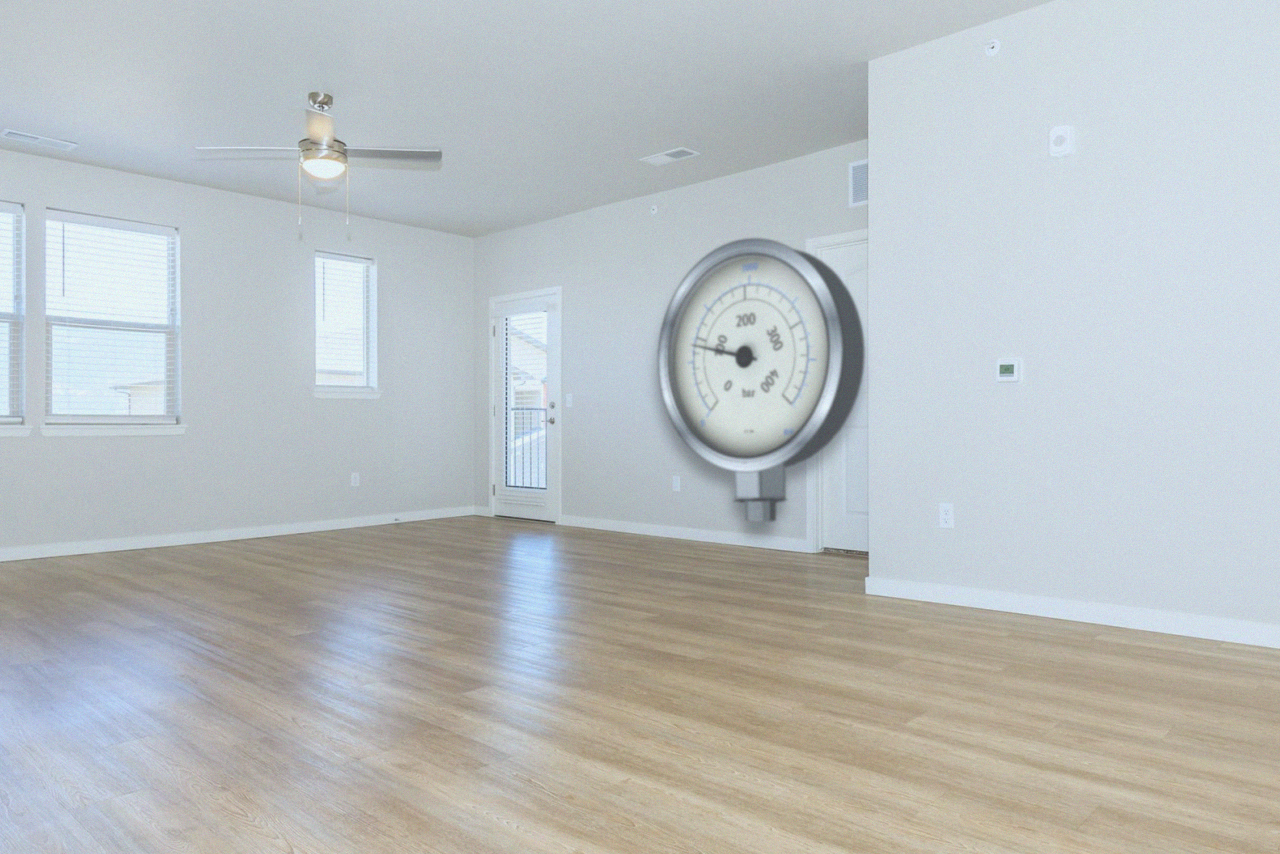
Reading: {"value": 90, "unit": "bar"}
